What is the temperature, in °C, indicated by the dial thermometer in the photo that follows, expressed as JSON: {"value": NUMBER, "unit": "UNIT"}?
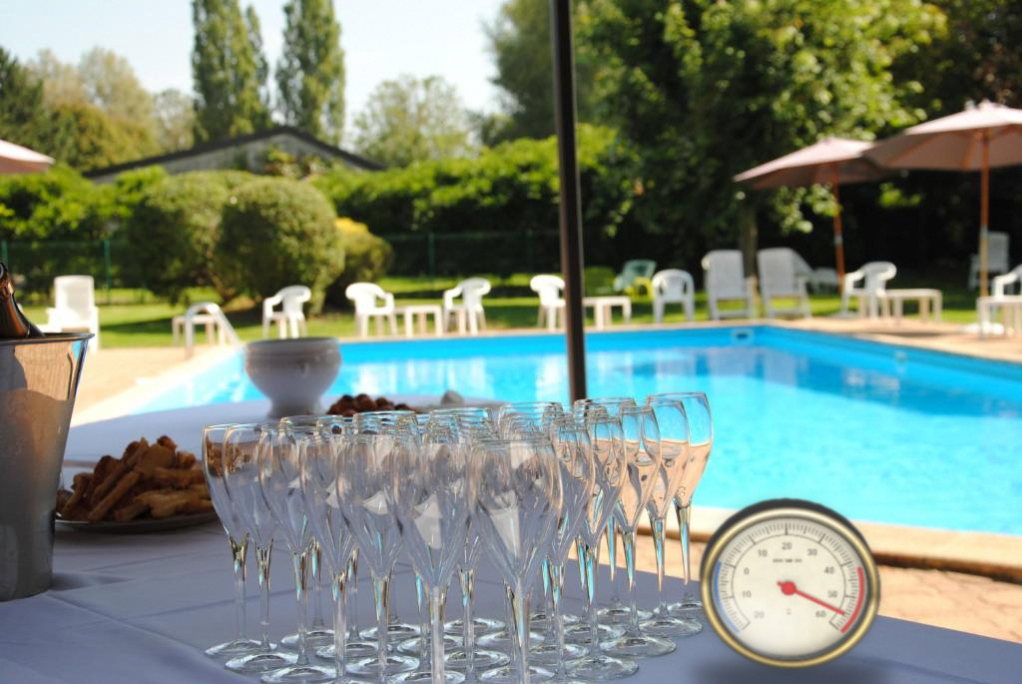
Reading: {"value": 55, "unit": "°C"}
